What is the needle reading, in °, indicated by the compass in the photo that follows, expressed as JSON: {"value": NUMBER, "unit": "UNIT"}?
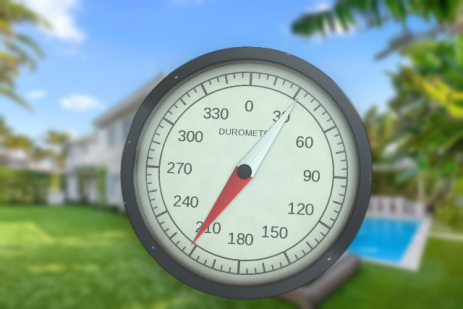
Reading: {"value": 212.5, "unit": "°"}
